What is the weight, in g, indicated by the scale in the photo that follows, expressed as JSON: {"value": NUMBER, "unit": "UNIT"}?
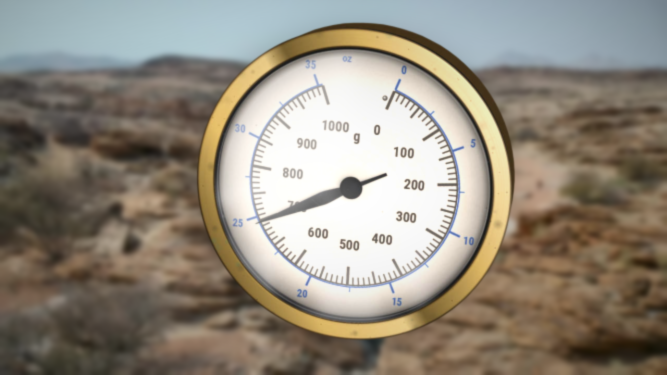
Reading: {"value": 700, "unit": "g"}
